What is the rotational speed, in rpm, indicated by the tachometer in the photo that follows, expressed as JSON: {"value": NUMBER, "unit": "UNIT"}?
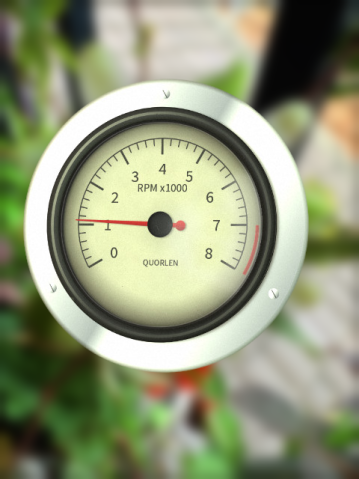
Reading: {"value": 1100, "unit": "rpm"}
